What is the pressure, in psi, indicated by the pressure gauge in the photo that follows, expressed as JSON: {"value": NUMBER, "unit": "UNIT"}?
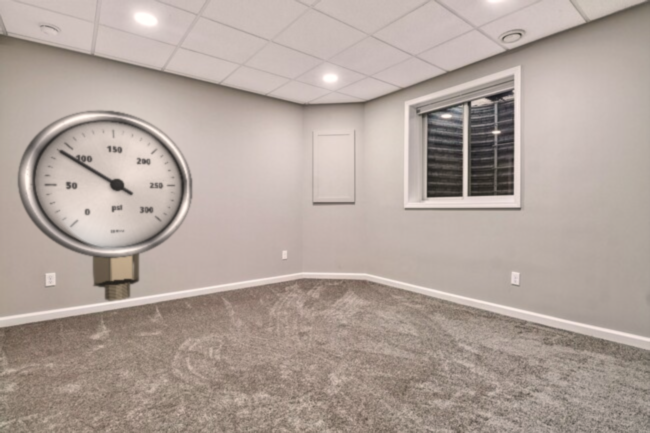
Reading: {"value": 90, "unit": "psi"}
